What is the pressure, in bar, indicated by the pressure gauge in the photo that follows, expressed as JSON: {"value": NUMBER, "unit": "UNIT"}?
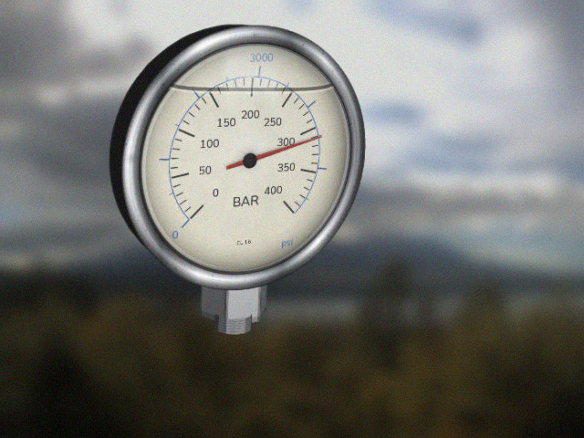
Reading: {"value": 310, "unit": "bar"}
